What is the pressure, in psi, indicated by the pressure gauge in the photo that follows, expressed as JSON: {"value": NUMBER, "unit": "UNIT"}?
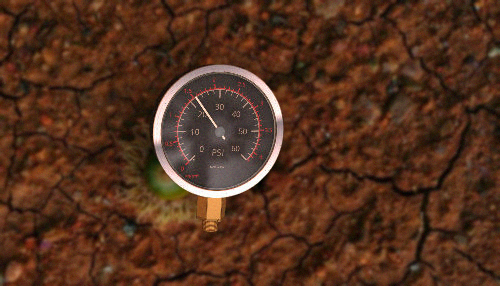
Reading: {"value": 22, "unit": "psi"}
